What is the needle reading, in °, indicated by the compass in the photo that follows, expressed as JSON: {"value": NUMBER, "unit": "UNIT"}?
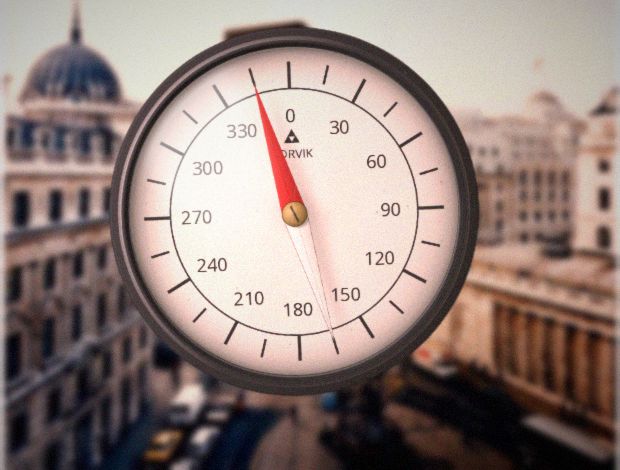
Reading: {"value": 345, "unit": "°"}
